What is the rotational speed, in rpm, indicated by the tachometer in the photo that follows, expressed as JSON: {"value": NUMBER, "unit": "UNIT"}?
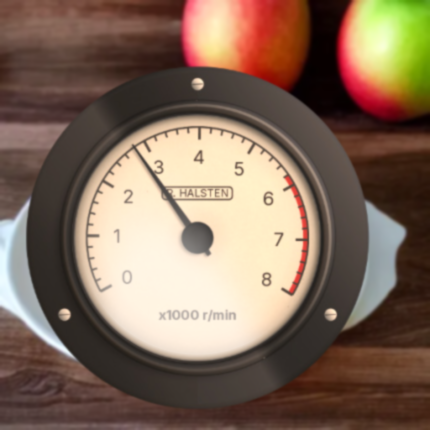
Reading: {"value": 2800, "unit": "rpm"}
